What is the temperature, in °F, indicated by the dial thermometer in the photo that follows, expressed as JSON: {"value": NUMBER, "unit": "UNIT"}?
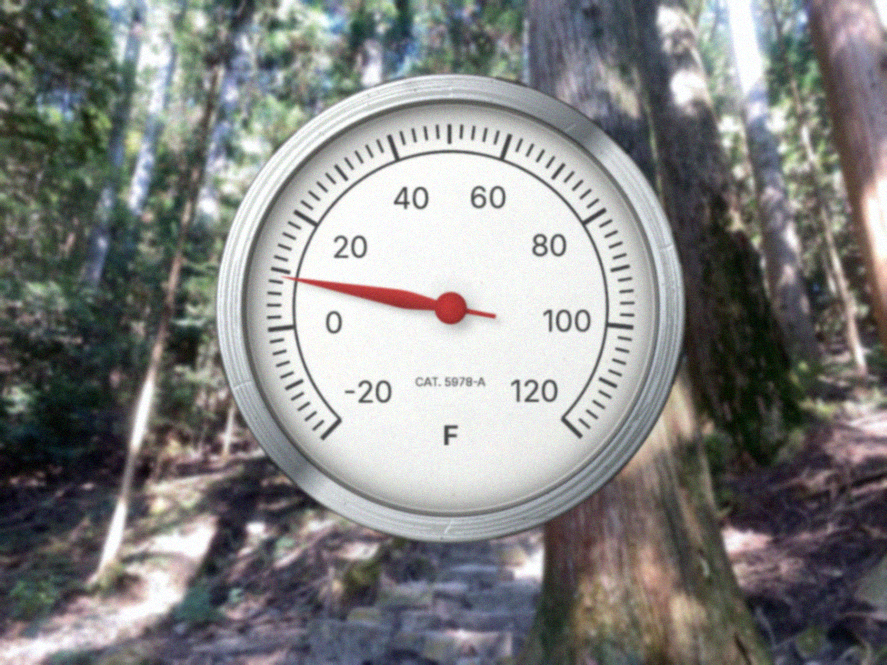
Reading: {"value": 9, "unit": "°F"}
